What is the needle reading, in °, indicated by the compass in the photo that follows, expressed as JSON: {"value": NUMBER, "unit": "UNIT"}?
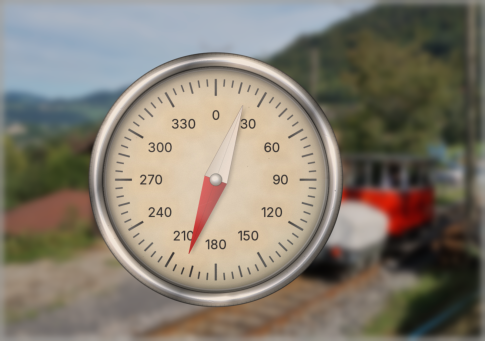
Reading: {"value": 200, "unit": "°"}
